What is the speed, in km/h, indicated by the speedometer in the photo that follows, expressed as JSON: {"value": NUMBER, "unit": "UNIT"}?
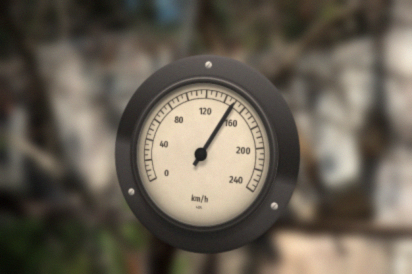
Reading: {"value": 150, "unit": "km/h"}
